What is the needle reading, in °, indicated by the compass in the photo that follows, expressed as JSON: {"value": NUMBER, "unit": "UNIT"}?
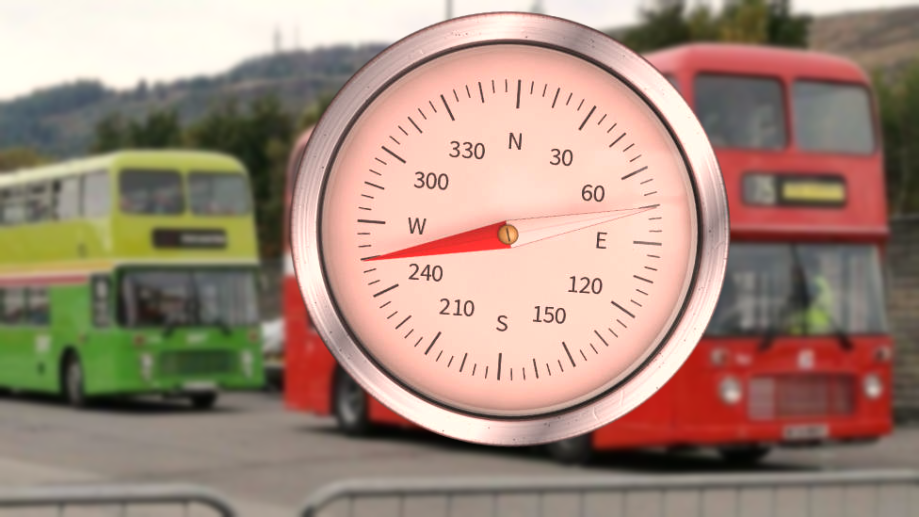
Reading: {"value": 255, "unit": "°"}
